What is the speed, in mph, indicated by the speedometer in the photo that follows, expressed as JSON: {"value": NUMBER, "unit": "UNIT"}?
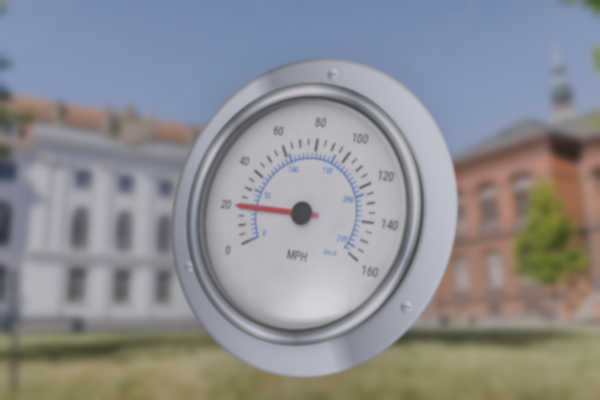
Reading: {"value": 20, "unit": "mph"}
